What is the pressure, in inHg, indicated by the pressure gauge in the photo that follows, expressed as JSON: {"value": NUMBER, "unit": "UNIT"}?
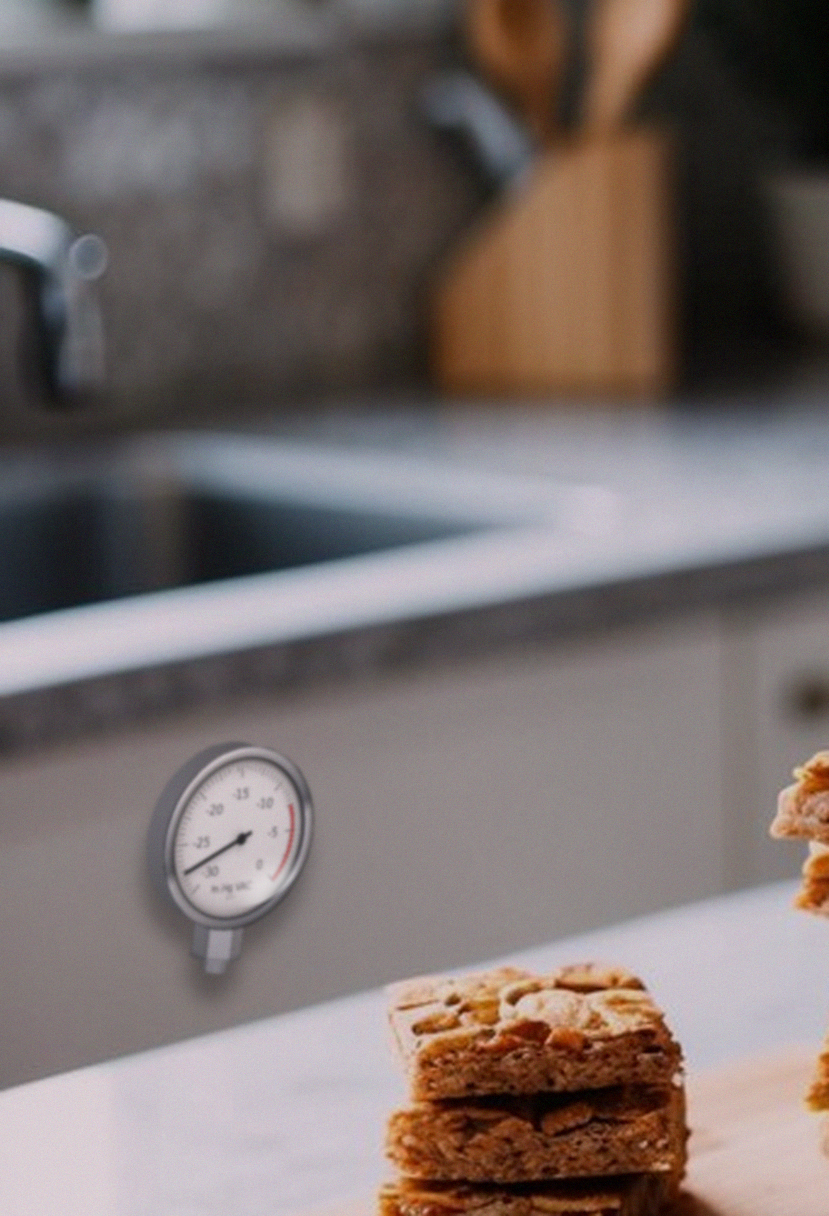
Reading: {"value": -27.5, "unit": "inHg"}
